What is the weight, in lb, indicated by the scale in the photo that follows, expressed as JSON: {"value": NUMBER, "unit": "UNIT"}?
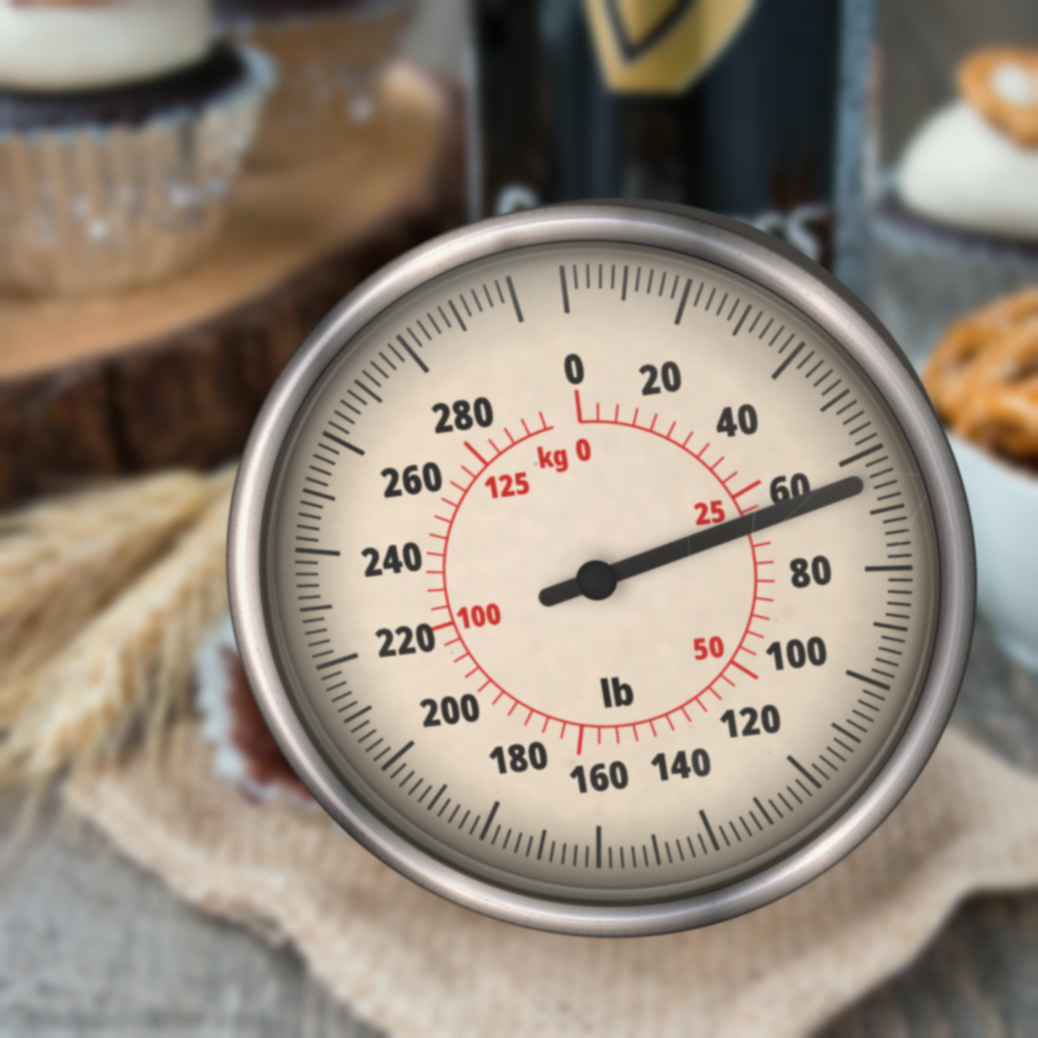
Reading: {"value": 64, "unit": "lb"}
